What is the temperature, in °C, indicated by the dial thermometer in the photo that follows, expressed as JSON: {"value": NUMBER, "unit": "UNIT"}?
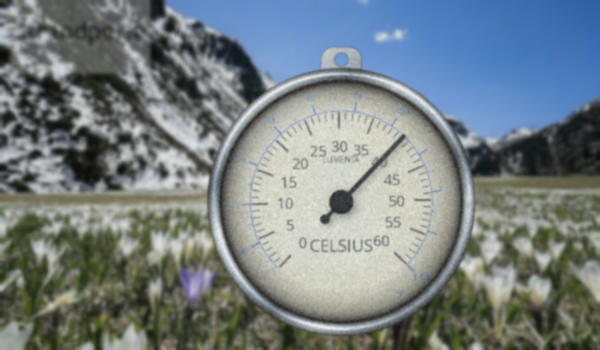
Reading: {"value": 40, "unit": "°C"}
